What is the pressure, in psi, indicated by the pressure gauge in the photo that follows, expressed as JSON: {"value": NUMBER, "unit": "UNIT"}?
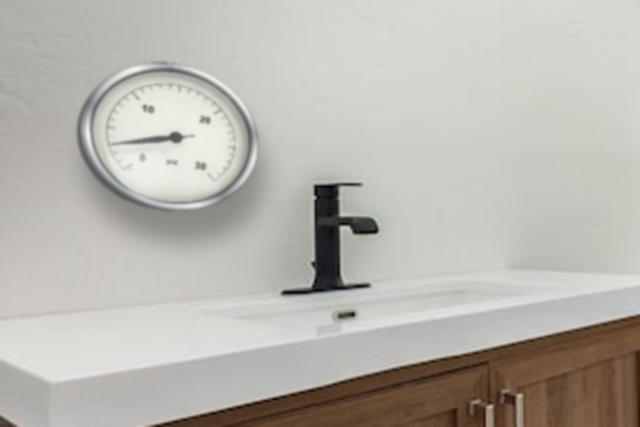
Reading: {"value": 3, "unit": "psi"}
